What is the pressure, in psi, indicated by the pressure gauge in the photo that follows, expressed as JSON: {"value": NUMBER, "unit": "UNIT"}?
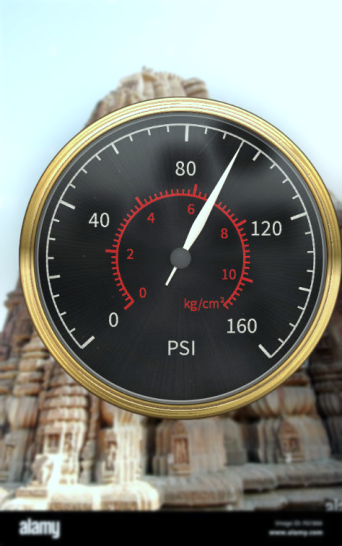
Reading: {"value": 95, "unit": "psi"}
